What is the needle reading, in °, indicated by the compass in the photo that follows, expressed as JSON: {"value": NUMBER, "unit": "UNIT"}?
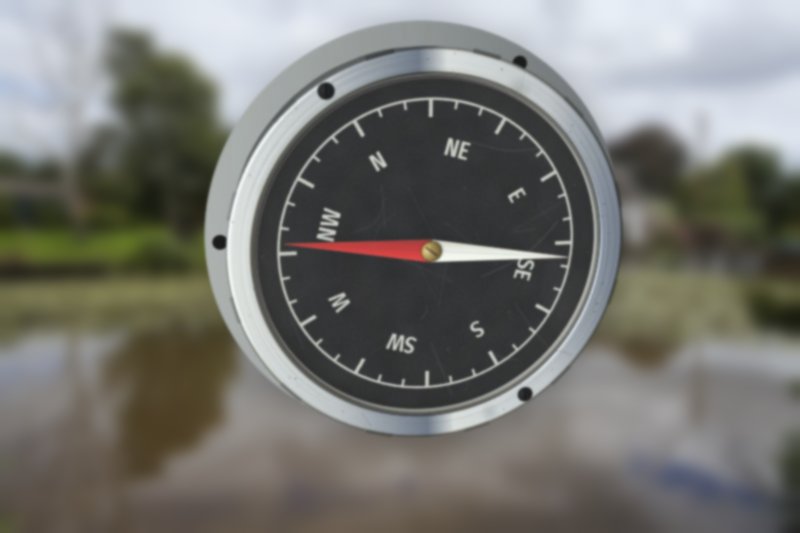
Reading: {"value": 305, "unit": "°"}
